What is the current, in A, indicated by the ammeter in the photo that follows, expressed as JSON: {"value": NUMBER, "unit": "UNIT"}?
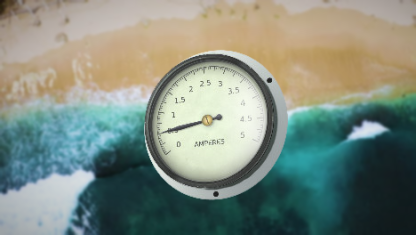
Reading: {"value": 0.5, "unit": "A"}
